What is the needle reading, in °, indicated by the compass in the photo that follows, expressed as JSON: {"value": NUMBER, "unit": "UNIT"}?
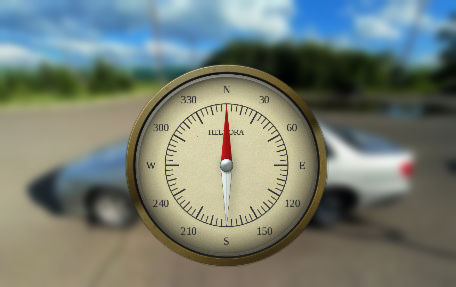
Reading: {"value": 0, "unit": "°"}
